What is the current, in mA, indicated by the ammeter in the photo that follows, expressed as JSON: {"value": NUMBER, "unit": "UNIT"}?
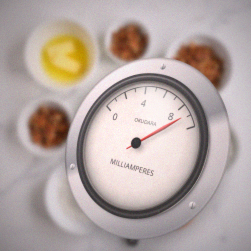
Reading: {"value": 9, "unit": "mA"}
